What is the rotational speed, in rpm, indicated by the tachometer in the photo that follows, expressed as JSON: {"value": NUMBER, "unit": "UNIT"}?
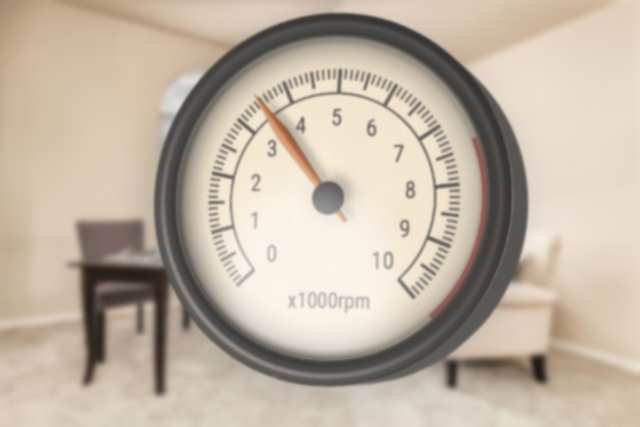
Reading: {"value": 3500, "unit": "rpm"}
